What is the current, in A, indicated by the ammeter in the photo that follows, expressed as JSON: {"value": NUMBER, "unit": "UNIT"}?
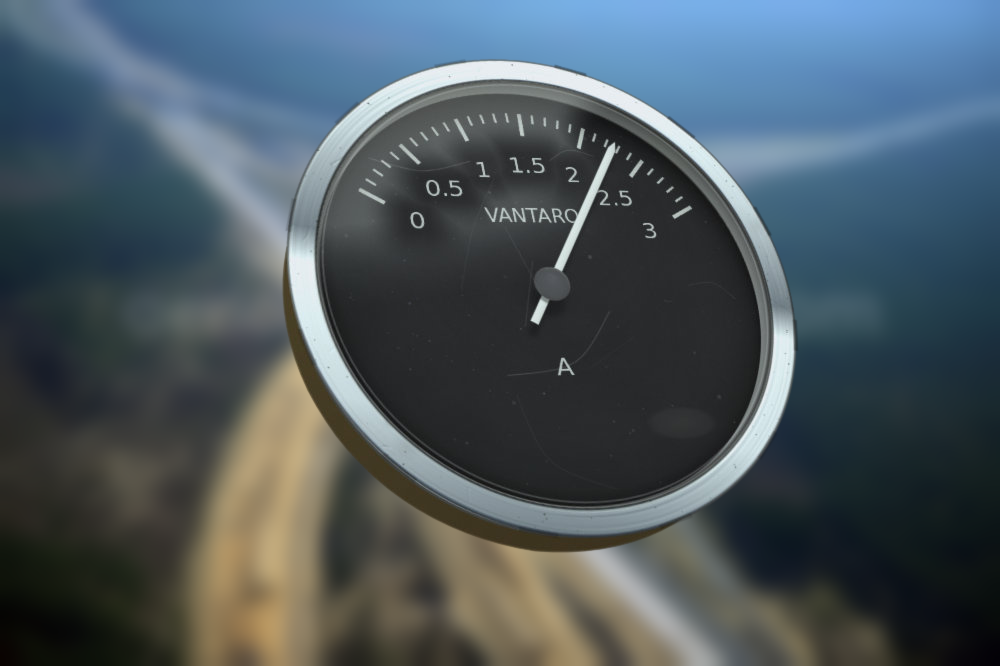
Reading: {"value": 2.25, "unit": "A"}
